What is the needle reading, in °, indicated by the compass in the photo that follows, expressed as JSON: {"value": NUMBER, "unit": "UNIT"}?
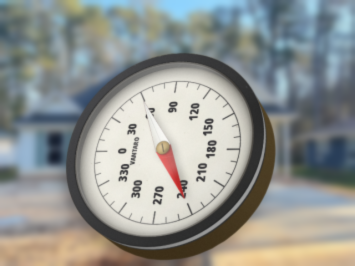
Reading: {"value": 240, "unit": "°"}
